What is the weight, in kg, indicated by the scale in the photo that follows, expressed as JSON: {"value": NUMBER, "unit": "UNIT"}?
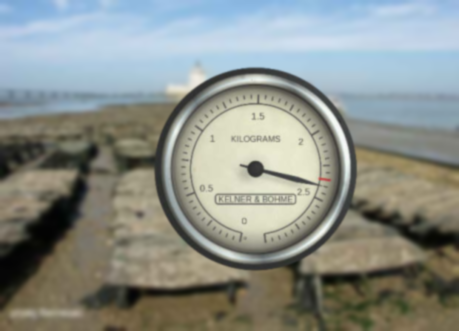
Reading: {"value": 2.4, "unit": "kg"}
